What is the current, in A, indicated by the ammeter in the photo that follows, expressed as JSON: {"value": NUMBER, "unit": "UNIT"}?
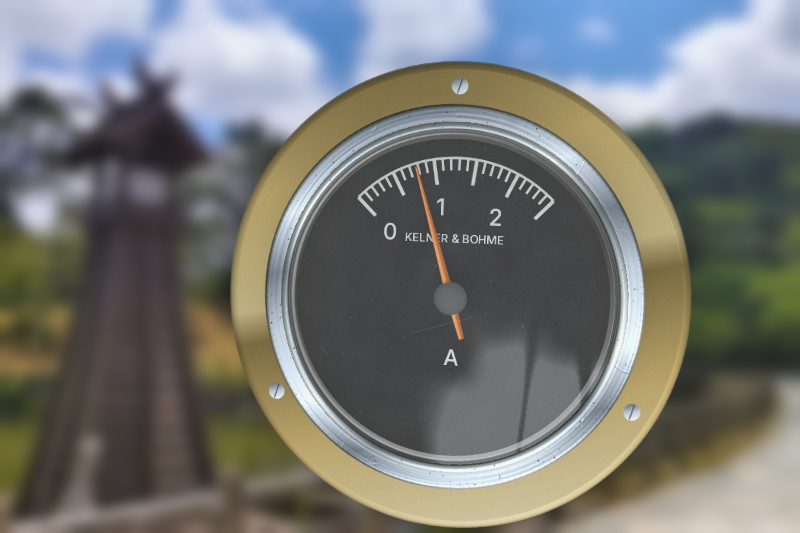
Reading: {"value": 0.8, "unit": "A"}
